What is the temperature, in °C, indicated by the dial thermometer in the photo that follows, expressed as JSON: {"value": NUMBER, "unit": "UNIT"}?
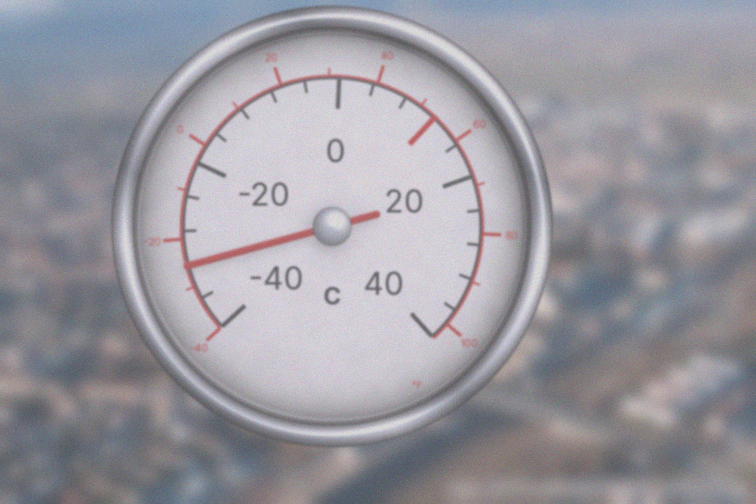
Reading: {"value": -32, "unit": "°C"}
